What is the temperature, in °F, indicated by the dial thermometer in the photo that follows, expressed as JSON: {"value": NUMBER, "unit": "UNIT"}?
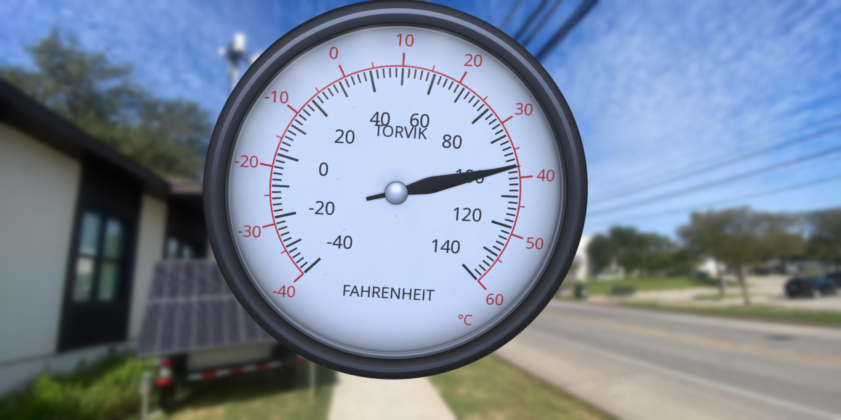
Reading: {"value": 100, "unit": "°F"}
